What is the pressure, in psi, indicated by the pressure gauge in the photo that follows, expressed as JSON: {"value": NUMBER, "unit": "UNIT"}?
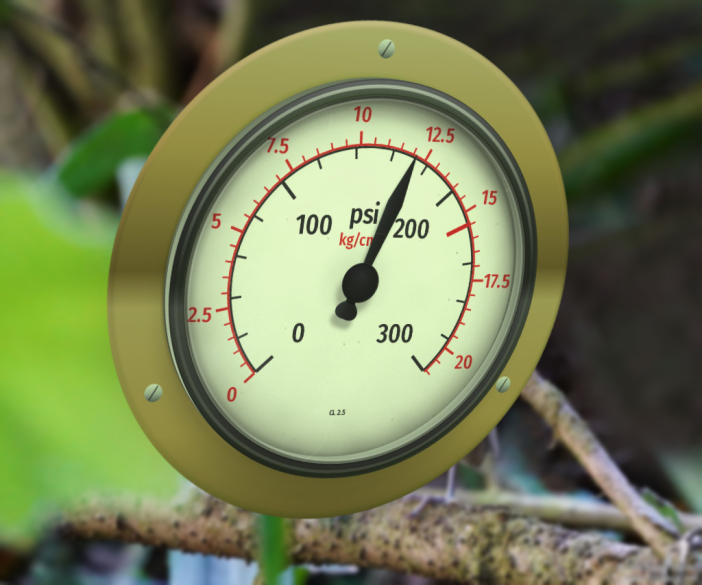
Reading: {"value": 170, "unit": "psi"}
